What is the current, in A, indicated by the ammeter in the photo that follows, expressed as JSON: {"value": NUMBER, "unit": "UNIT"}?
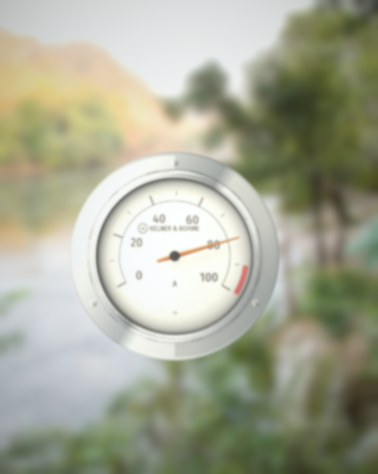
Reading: {"value": 80, "unit": "A"}
